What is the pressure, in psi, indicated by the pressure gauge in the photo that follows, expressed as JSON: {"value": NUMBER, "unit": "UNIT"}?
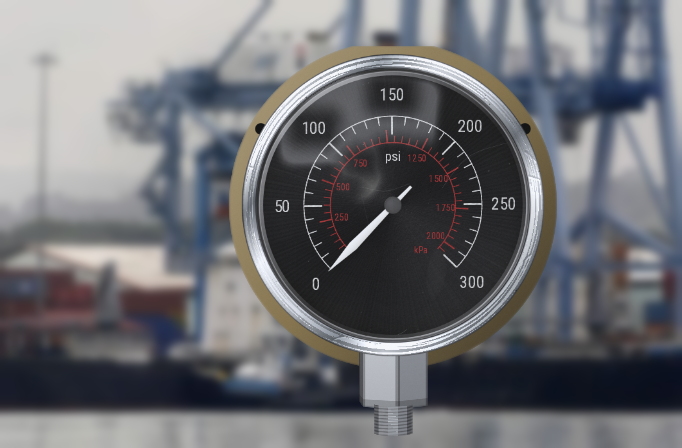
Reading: {"value": 0, "unit": "psi"}
